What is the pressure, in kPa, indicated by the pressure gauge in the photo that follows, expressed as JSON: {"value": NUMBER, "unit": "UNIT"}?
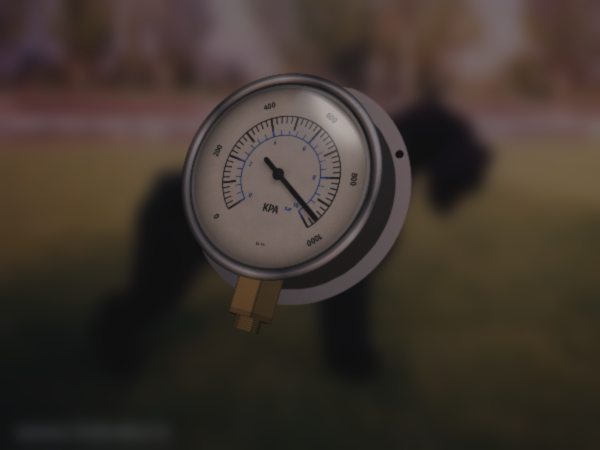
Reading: {"value": 960, "unit": "kPa"}
